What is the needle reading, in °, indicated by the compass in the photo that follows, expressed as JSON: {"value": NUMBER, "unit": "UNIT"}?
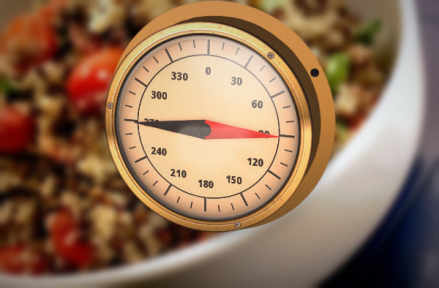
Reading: {"value": 90, "unit": "°"}
